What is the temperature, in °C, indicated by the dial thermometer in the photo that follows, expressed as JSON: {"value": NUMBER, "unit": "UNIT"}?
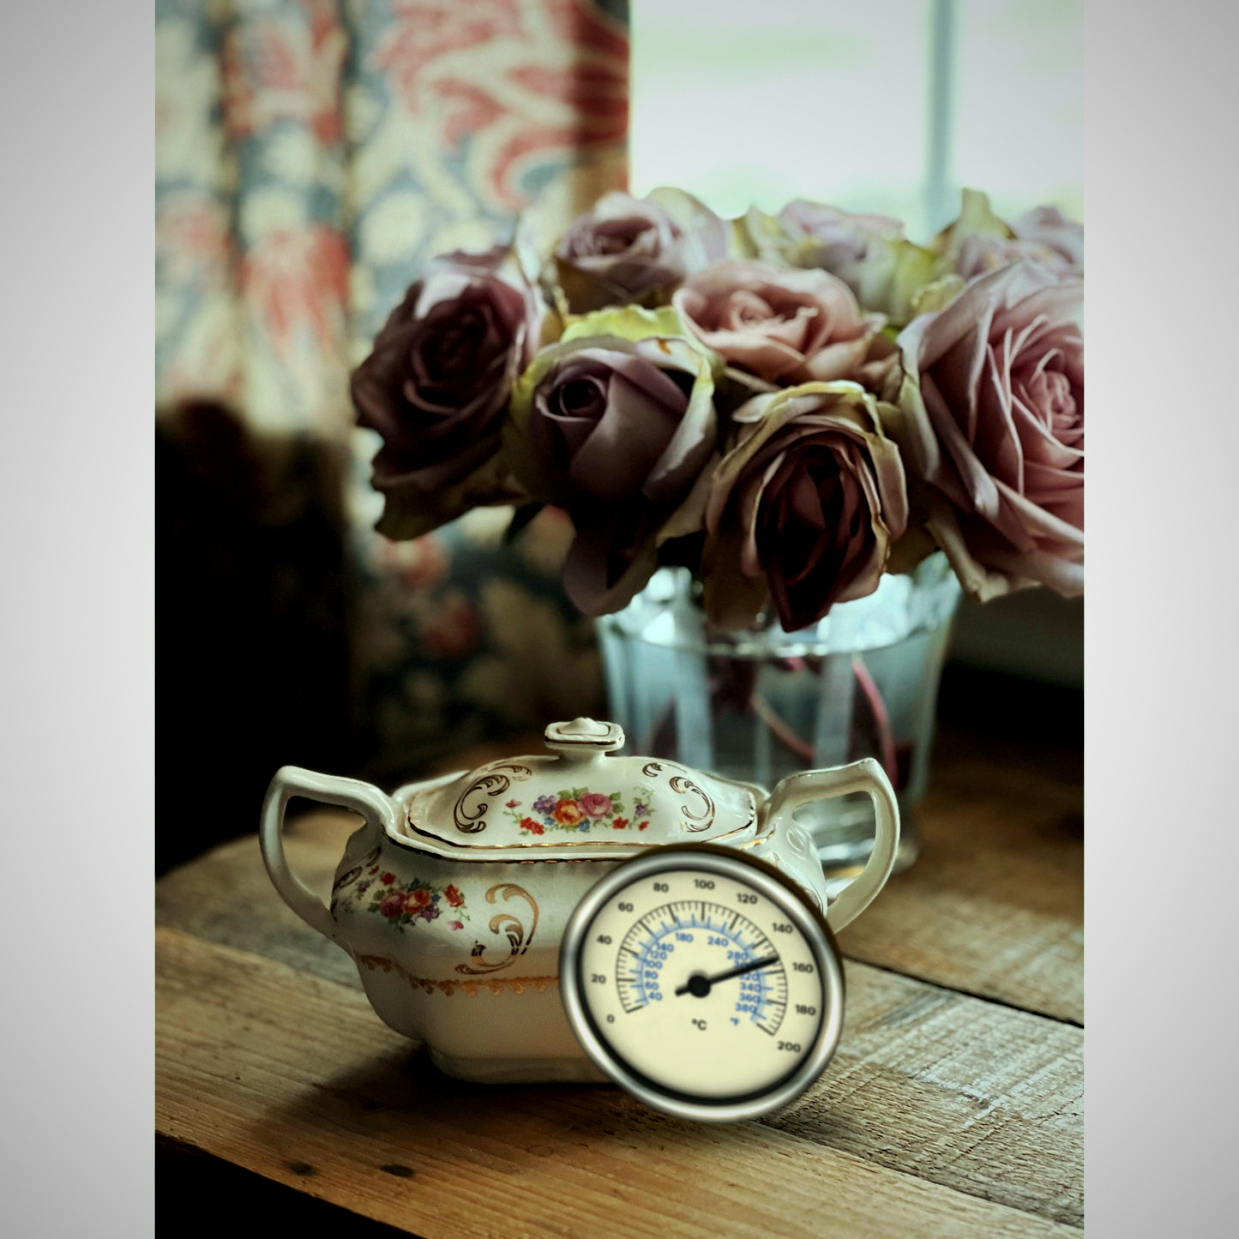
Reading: {"value": 152, "unit": "°C"}
